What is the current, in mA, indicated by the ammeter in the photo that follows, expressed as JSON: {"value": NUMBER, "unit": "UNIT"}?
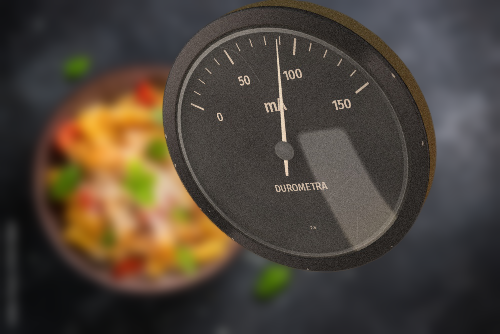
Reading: {"value": 90, "unit": "mA"}
